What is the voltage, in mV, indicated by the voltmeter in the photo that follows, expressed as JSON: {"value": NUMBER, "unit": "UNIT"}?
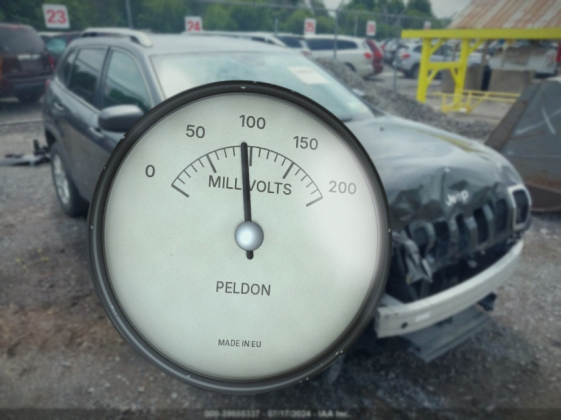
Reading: {"value": 90, "unit": "mV"}
